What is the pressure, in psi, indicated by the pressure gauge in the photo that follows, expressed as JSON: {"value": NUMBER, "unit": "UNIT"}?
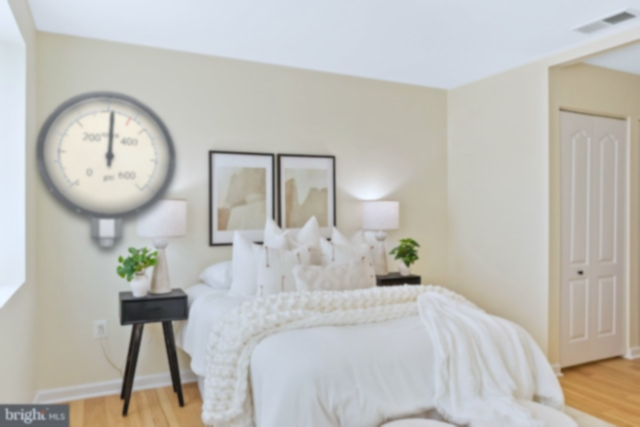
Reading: {"value": 300, "unit": "psi"}
